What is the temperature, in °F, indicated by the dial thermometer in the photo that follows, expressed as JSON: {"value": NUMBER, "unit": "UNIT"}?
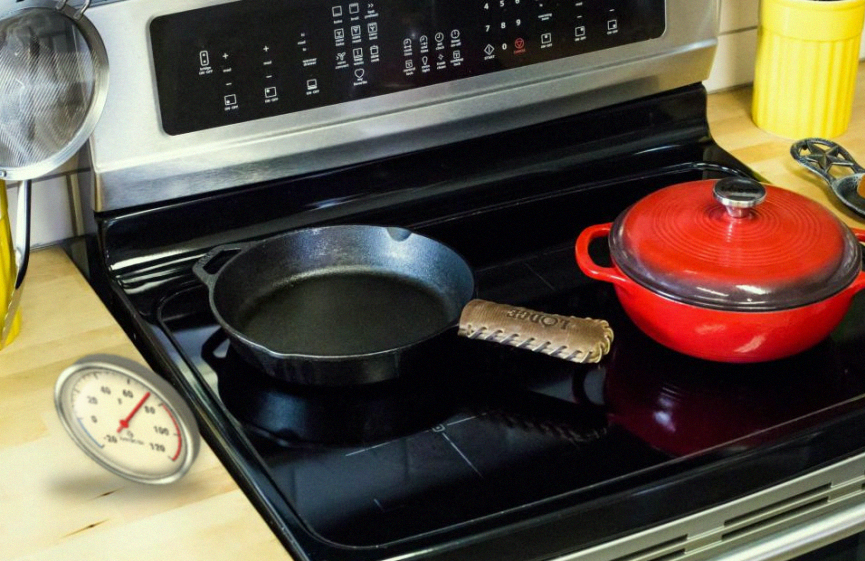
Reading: {"value": 72, "unit": "°F"}
